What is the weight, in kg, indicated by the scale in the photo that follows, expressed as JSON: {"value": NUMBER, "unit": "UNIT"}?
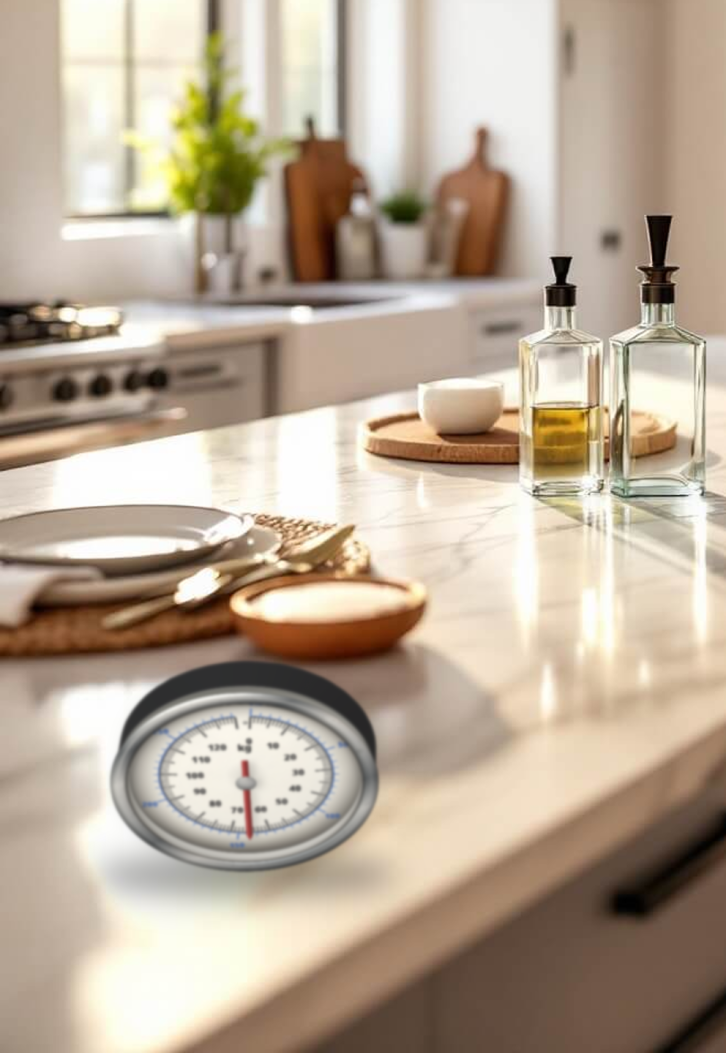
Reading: {"value": 65, "unit": "kg"}
